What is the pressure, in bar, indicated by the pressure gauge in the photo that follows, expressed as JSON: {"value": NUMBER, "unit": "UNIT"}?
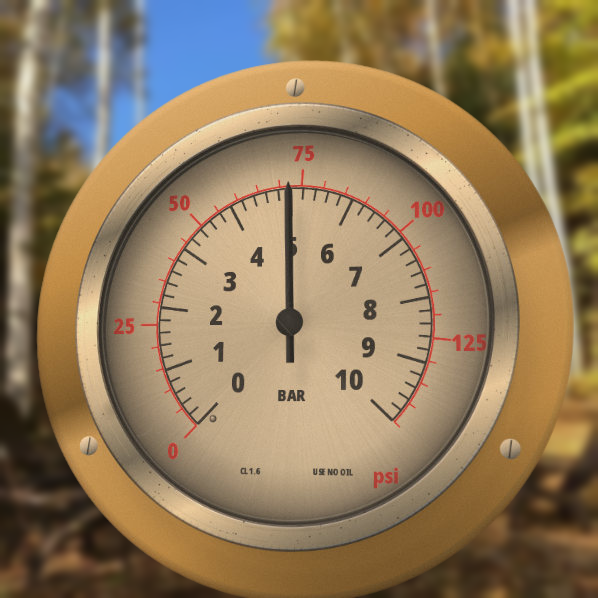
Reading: {"value": 5, "unit": "bar"}
